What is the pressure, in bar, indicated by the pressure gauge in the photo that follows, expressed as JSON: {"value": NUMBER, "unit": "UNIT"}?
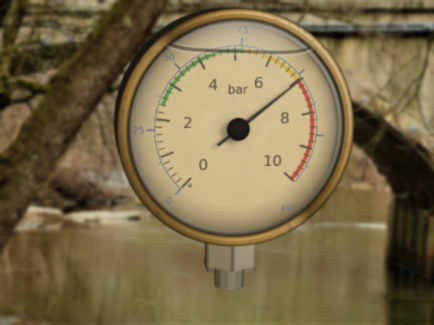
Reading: {"value": 7, "unit": "bar"}
